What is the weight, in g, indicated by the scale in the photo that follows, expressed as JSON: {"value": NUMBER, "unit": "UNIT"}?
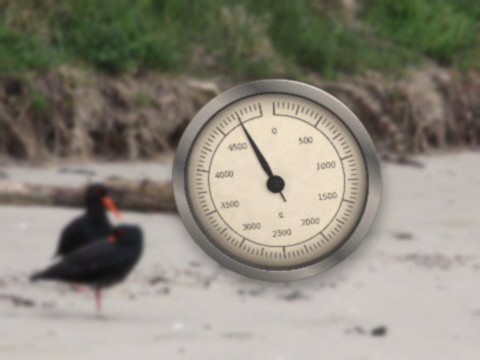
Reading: {"value": 4750, "unit": "g"}
